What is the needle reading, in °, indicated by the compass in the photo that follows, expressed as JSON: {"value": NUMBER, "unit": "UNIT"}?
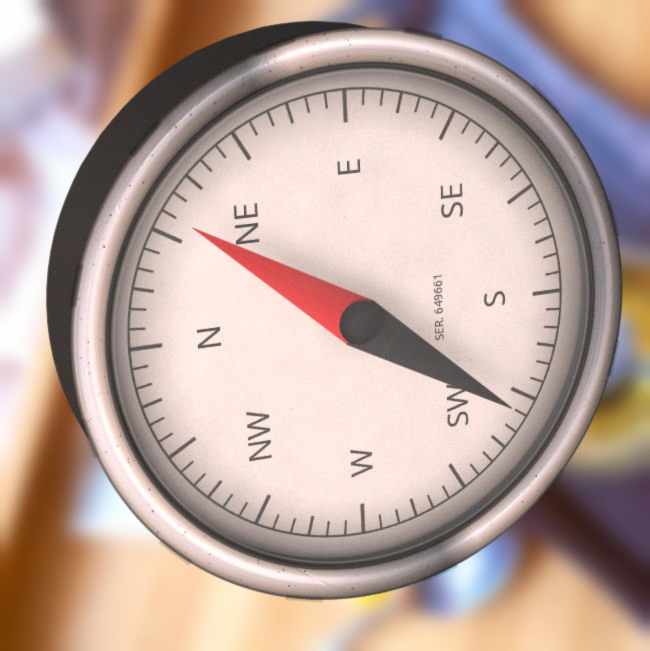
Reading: {"value": 35, "unit": "°"}
